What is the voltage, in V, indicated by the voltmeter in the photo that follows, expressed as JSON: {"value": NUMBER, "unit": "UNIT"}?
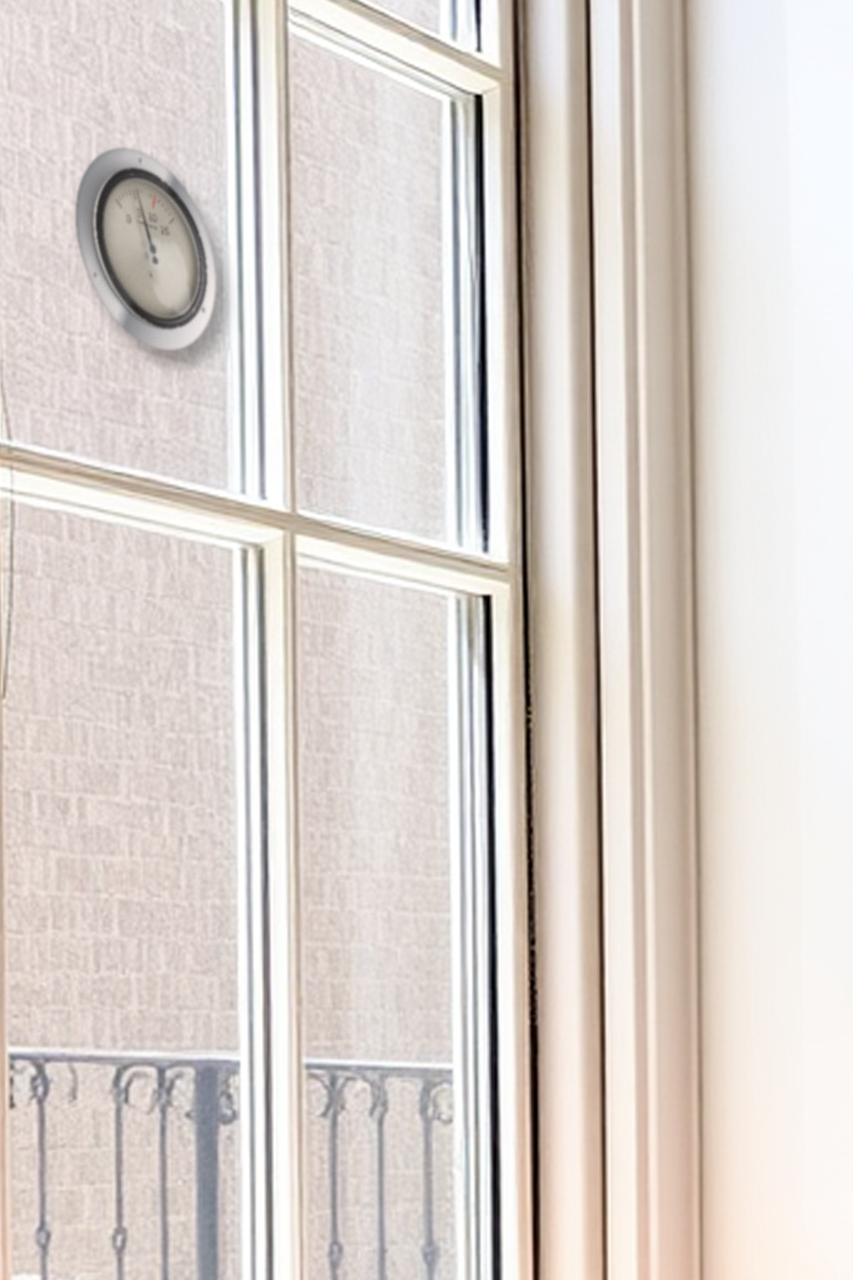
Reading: {"value": 5, "unit": "V"}
